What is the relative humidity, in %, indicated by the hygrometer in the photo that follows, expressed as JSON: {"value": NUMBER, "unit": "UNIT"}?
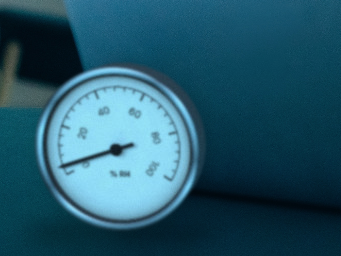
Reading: {"value": 4, "unit": "%"}
